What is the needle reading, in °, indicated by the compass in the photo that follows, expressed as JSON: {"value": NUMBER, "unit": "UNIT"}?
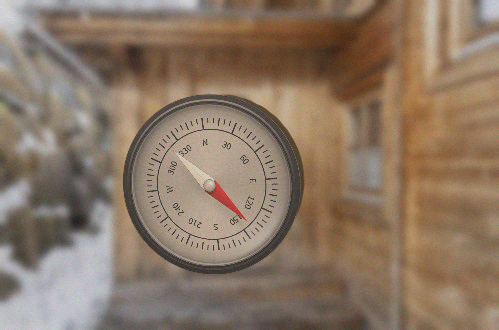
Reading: {"value": 140, "unit": "°"}
